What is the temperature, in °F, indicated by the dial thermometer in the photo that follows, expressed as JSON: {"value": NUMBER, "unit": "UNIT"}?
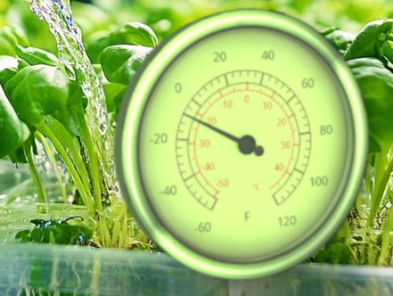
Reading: {"value": -8, "unit": "°F"}
